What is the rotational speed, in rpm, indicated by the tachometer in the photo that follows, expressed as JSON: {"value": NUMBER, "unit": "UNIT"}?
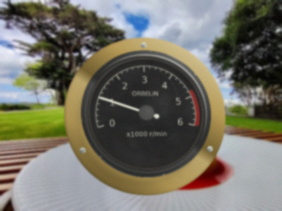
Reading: {"value": 1000, "unit": "rpm"}
